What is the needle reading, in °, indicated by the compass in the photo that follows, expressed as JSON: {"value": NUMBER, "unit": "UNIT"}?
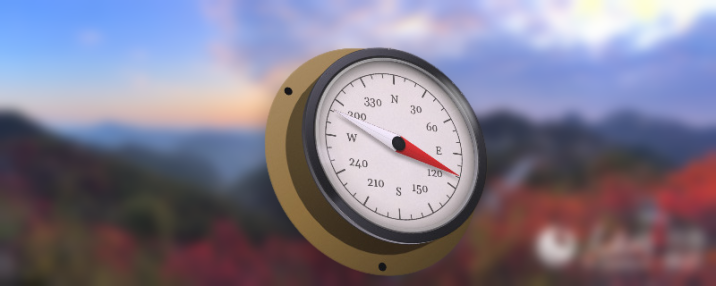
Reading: {"value": 110, "unit": "°"}
